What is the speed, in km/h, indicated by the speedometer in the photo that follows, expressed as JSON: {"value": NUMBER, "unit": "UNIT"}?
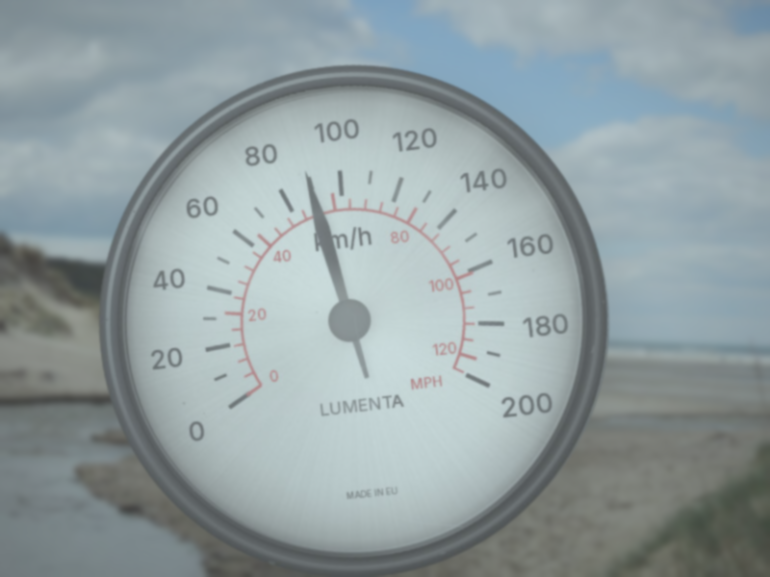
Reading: {"value": 90, "unit": "km/h"}
